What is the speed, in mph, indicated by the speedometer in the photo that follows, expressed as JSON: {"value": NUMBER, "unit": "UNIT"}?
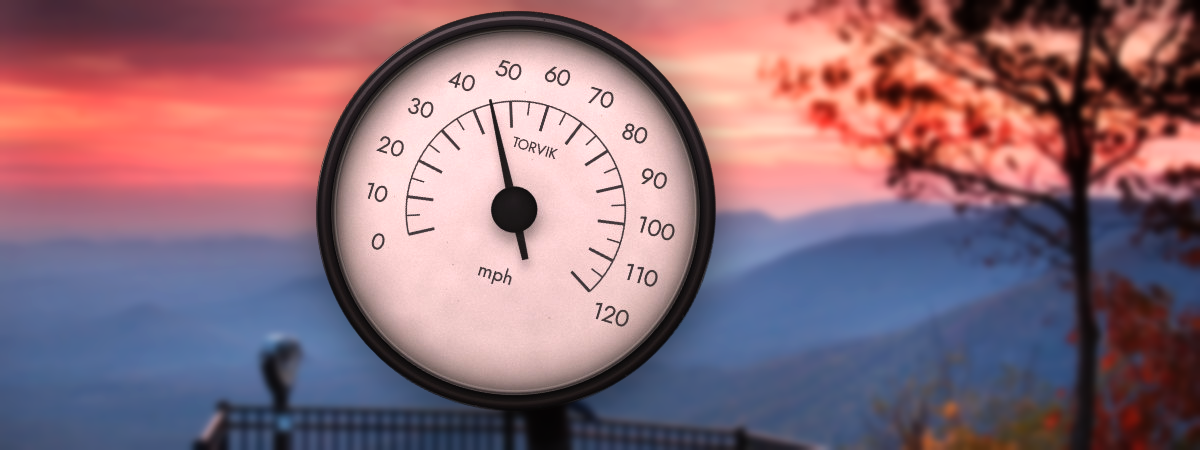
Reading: {"value": 45, "unit": "mph"}
